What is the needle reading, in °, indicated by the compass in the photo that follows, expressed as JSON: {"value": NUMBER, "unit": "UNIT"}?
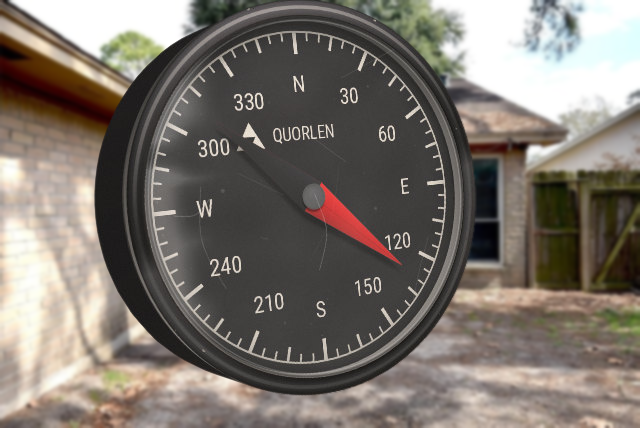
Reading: {"value": 130, "unit": "°"}
